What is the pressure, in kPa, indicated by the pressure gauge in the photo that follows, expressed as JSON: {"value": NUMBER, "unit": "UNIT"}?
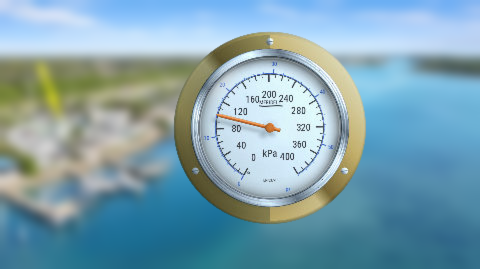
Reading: {"value": 100, "unit": "kPa"}
